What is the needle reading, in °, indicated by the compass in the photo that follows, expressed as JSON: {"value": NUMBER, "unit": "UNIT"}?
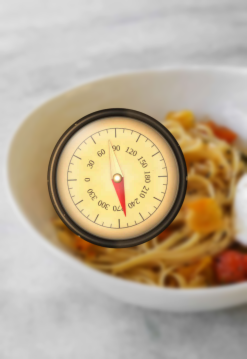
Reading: {"value": 260, "unit": "°"}
